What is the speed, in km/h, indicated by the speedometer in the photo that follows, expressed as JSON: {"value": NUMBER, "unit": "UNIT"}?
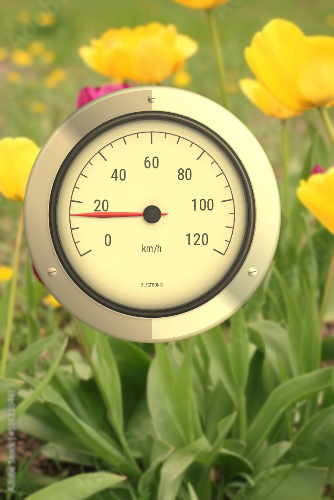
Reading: {"value": 15, "unit": "km/h"}
